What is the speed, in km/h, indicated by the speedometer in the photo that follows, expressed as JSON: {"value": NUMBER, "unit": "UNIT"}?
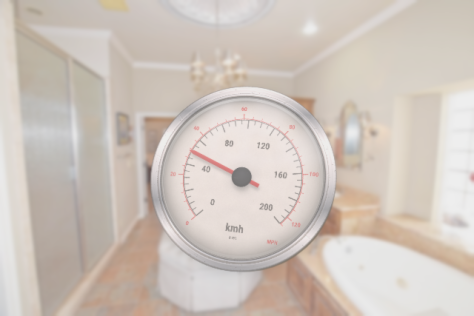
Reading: {"value": 50, "unit": "km/h"}
